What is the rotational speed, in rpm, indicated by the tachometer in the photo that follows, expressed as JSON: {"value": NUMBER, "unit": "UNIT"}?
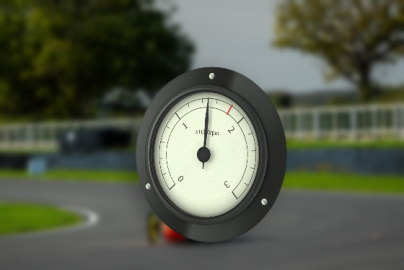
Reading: {"value": 1500, "unit": "rpm"}
